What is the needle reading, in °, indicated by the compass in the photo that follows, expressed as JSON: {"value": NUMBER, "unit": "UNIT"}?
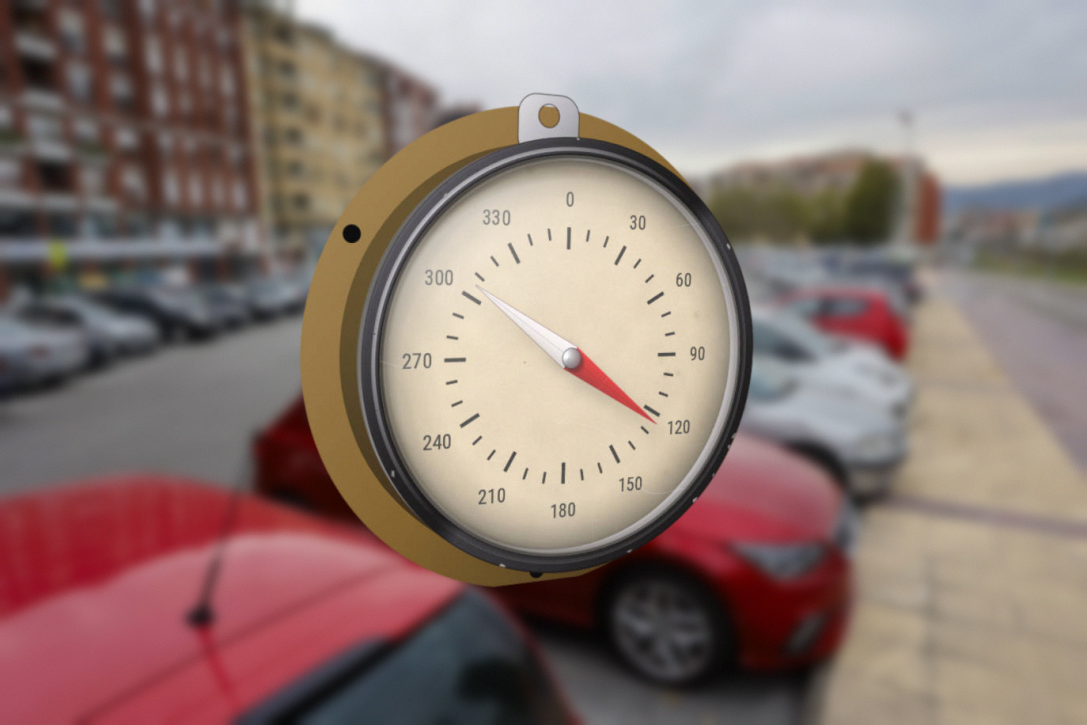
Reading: {"value": 125, "unit": "°"}
